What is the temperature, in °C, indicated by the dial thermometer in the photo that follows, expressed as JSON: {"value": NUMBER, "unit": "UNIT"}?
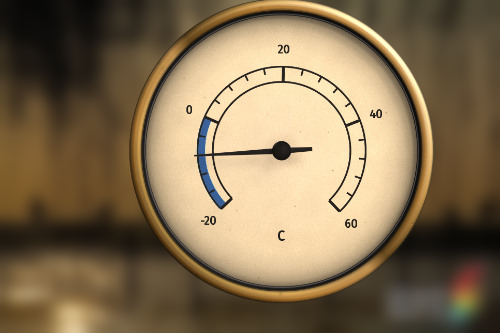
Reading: {"value": -8, "unit": "°C"}
